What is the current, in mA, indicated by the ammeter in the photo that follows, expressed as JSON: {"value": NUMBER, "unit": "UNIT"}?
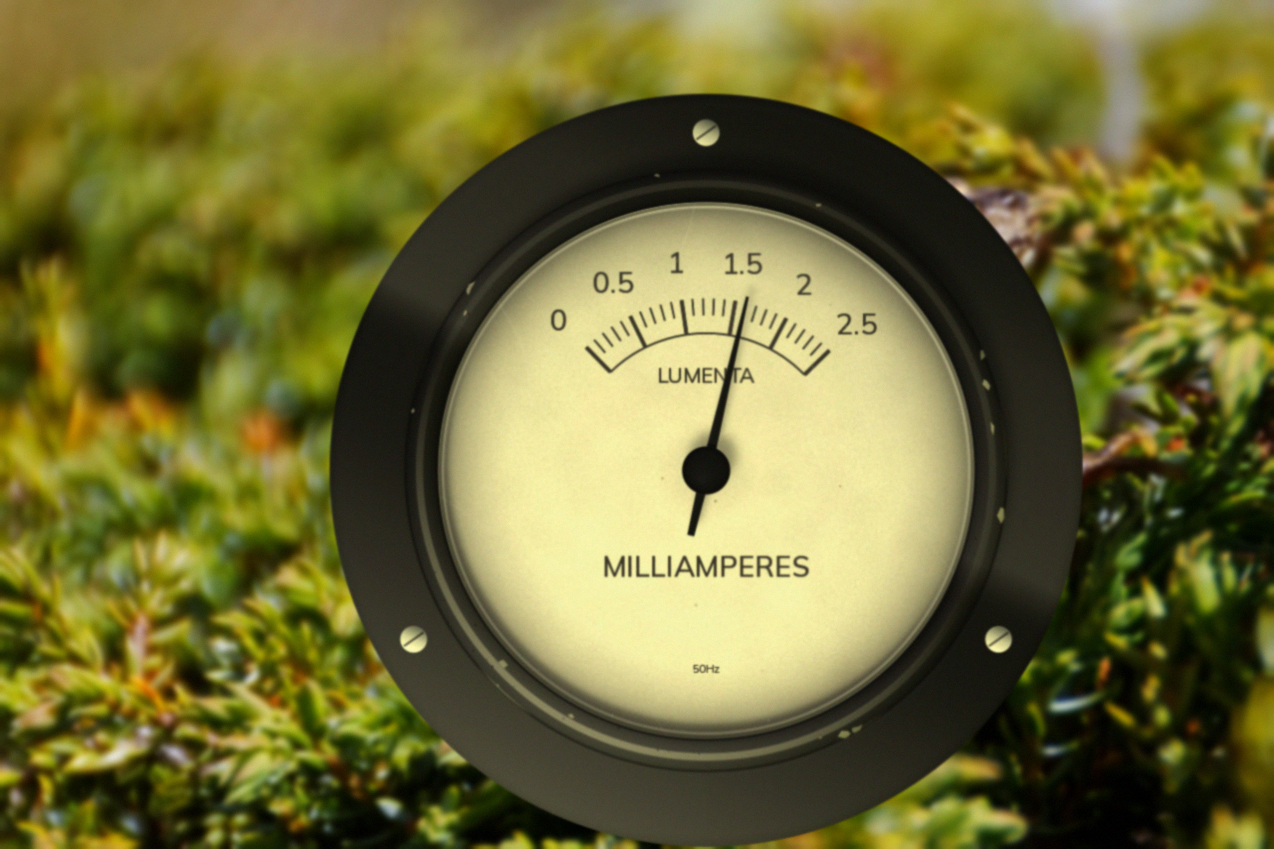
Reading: {"value": 1.6, "unit": "mA"}
